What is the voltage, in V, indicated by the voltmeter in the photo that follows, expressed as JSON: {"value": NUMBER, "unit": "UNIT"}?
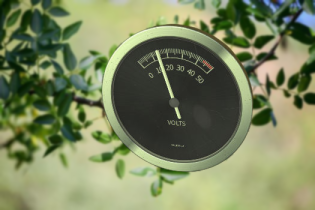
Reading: {"value": 15, "unit": "V"}
